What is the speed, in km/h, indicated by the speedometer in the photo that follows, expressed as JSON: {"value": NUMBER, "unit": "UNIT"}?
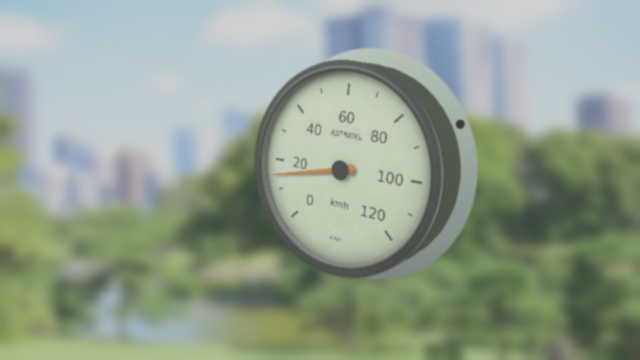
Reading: {"value": 15, "unit": "km/h"}
